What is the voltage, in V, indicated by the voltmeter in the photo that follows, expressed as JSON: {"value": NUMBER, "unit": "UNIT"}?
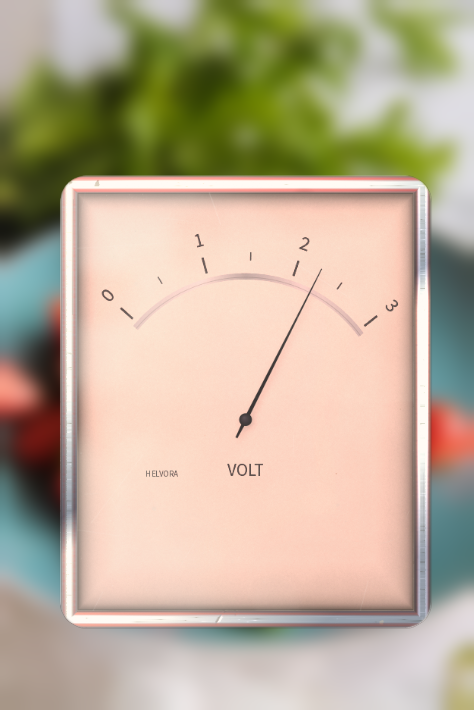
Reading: {"value": 2.25, "unit": "V"}
